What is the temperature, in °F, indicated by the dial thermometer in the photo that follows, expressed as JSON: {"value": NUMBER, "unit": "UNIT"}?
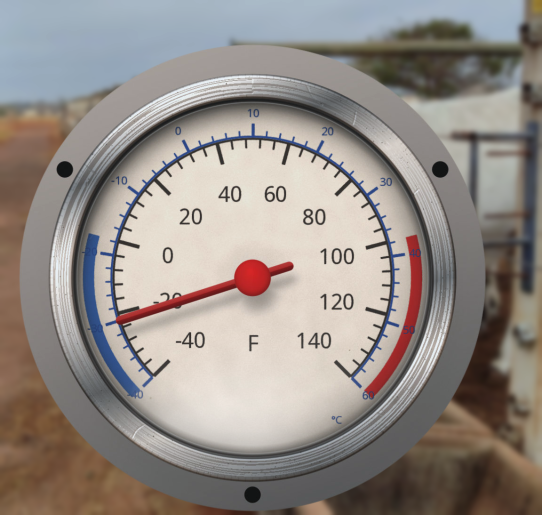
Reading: {"value": -22, "unit": "°F"}
